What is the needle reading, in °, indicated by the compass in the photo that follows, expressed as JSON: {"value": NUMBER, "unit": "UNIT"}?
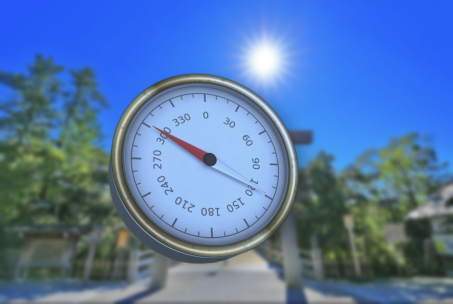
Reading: {"value": 300, "unit": "°"}
